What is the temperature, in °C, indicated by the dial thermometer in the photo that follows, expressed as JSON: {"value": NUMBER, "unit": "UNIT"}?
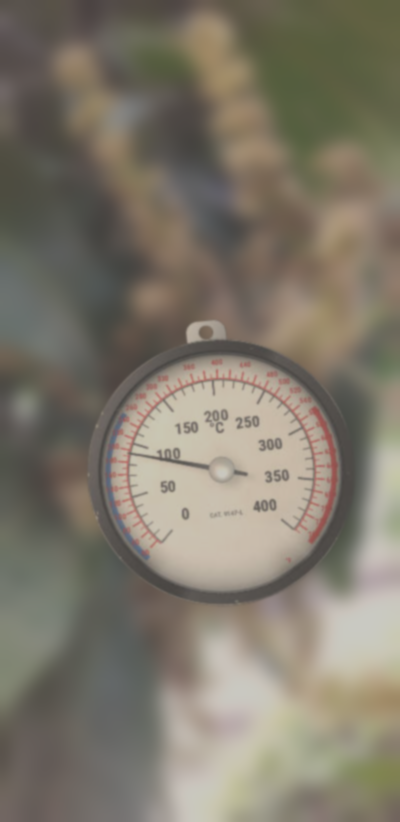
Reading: {"value": 90, "unit": "°C"}
